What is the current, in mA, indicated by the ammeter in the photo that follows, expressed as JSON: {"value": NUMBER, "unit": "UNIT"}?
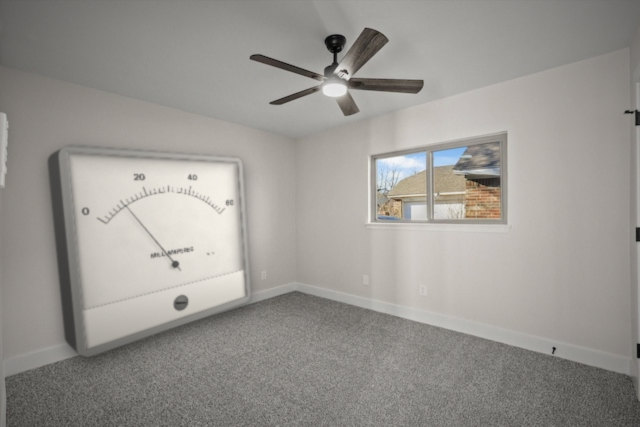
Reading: {"value": 10, "unit": "mA"}
